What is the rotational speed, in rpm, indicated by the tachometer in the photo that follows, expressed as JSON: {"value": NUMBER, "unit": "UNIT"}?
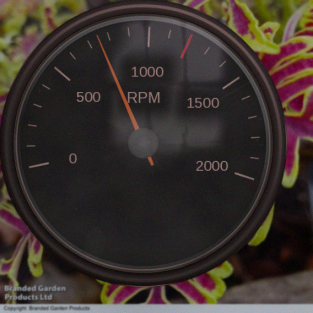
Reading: {"value": 750, "unit": "rpm"}
